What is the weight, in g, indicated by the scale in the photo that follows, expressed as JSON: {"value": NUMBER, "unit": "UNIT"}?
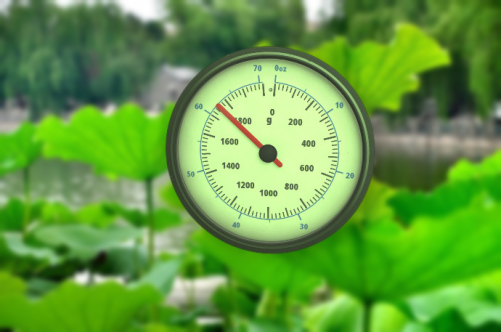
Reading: {"value": 1760, "unit": "g"}
